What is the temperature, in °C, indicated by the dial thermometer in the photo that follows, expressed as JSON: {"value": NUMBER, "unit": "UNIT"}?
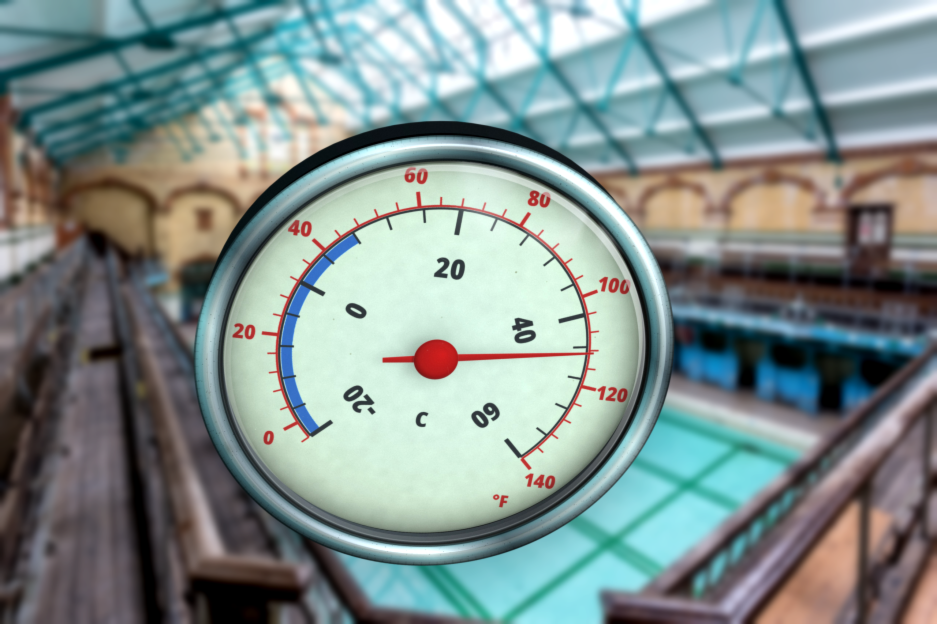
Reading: {"value": 44, "unit": "°C"}
